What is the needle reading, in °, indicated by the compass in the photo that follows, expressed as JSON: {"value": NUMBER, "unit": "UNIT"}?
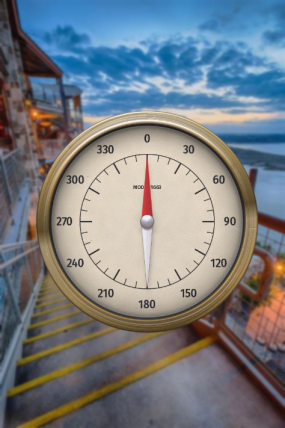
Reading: {"value": 0, "unit": "°"}
